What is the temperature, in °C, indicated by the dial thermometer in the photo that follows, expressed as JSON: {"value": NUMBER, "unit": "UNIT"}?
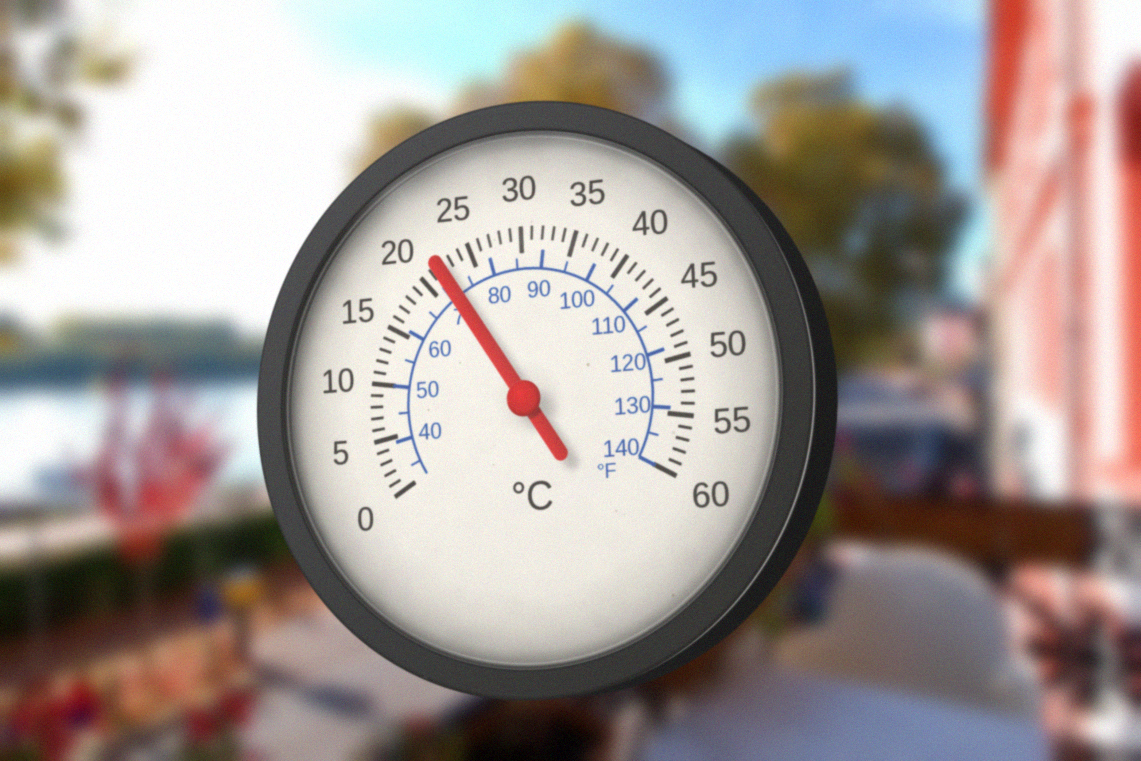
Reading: {"value": 22, "unit": "°C"}
